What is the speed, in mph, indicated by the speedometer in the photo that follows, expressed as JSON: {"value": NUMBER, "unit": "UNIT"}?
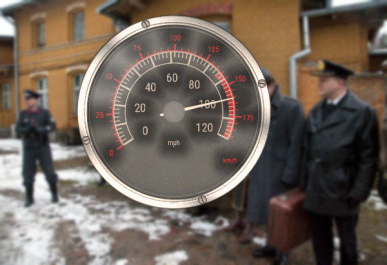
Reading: {"value": 100, "unit": "mph"}
